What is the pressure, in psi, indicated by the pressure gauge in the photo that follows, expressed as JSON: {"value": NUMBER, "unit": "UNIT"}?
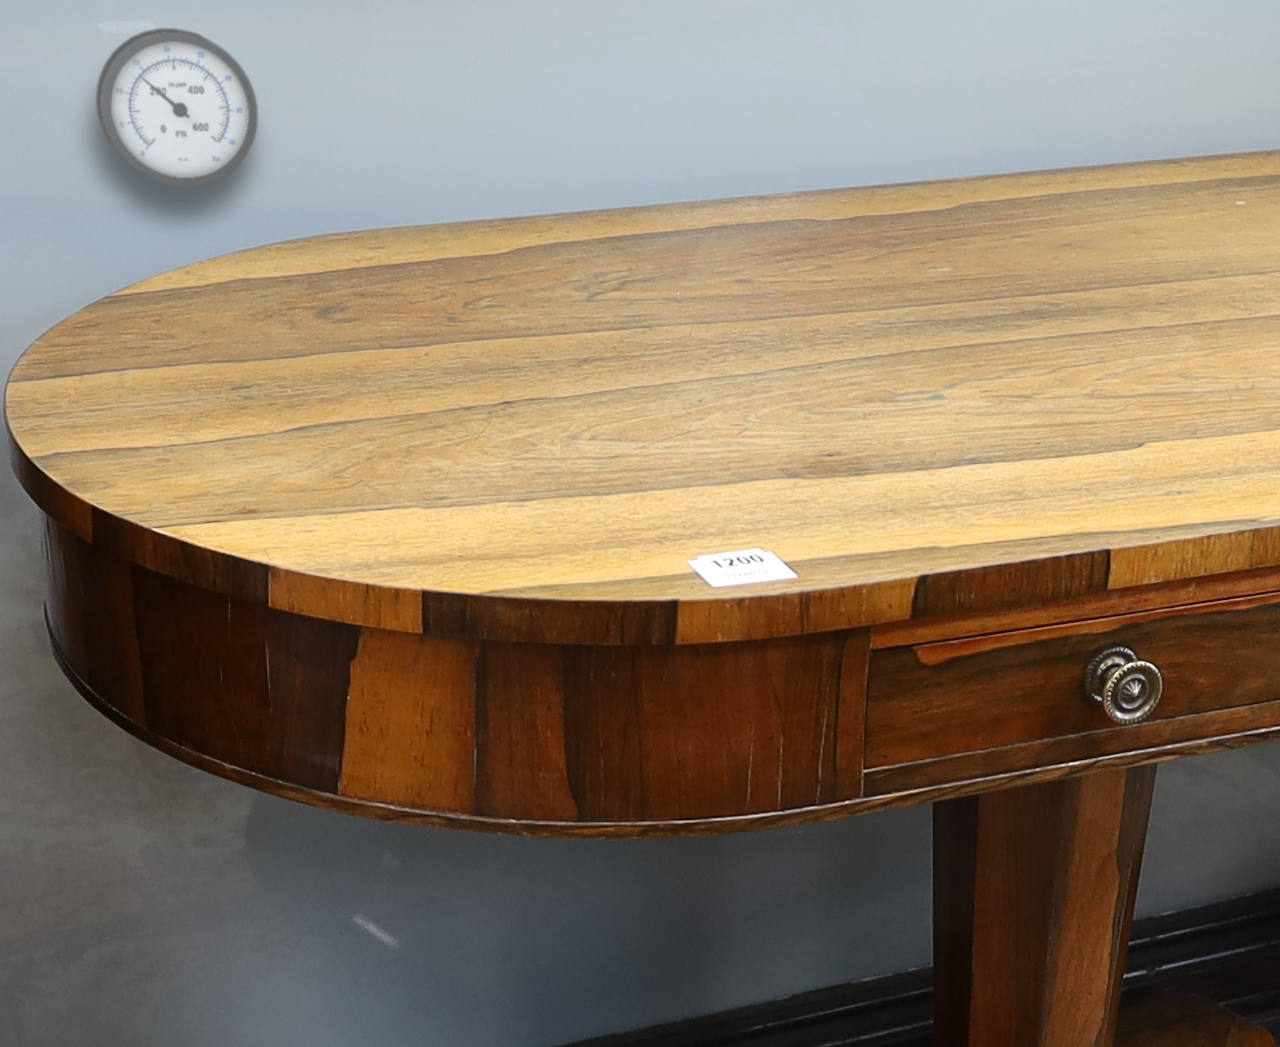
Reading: {"value": 200, "unit": "psi"}
